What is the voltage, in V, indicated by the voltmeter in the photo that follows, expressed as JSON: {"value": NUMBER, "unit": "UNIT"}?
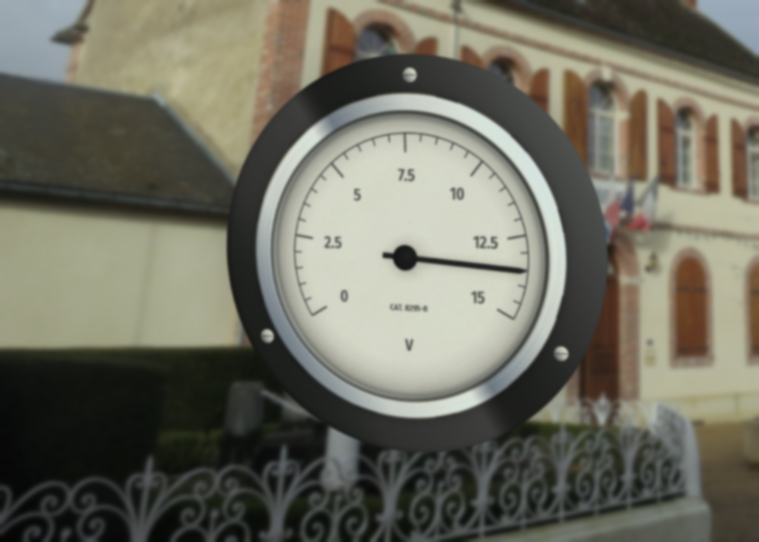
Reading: {"value": 13.5, "unit": "V"}
